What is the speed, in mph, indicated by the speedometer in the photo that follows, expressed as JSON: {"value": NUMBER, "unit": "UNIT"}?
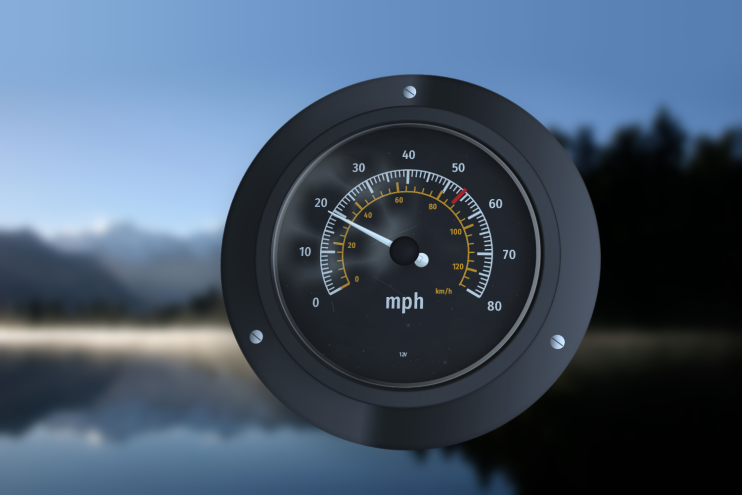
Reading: {"value": 19, "unit": "mph"}
